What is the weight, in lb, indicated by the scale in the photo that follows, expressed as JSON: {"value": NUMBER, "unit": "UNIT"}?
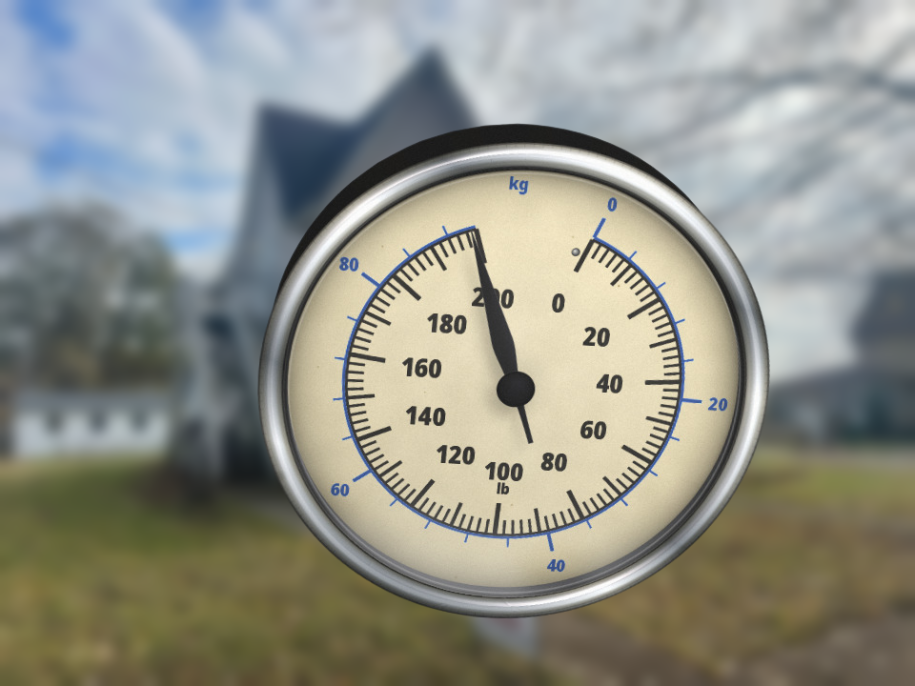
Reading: {"value": 199, "unit": "lb"}
